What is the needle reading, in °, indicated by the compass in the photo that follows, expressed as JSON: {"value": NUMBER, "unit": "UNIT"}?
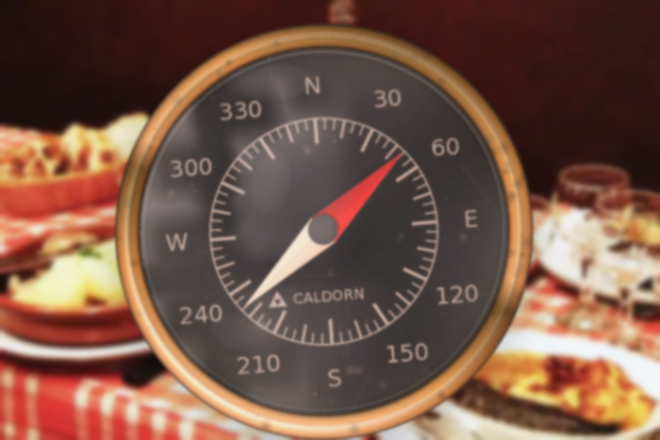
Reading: {"value": 50, "unit": "°"}
